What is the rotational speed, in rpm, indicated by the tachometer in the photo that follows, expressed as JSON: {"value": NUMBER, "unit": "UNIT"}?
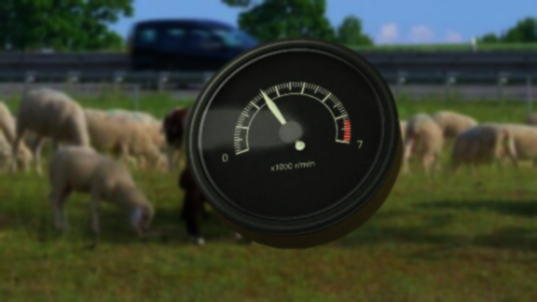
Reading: {"value": 2500, "unit": "rpm"}
